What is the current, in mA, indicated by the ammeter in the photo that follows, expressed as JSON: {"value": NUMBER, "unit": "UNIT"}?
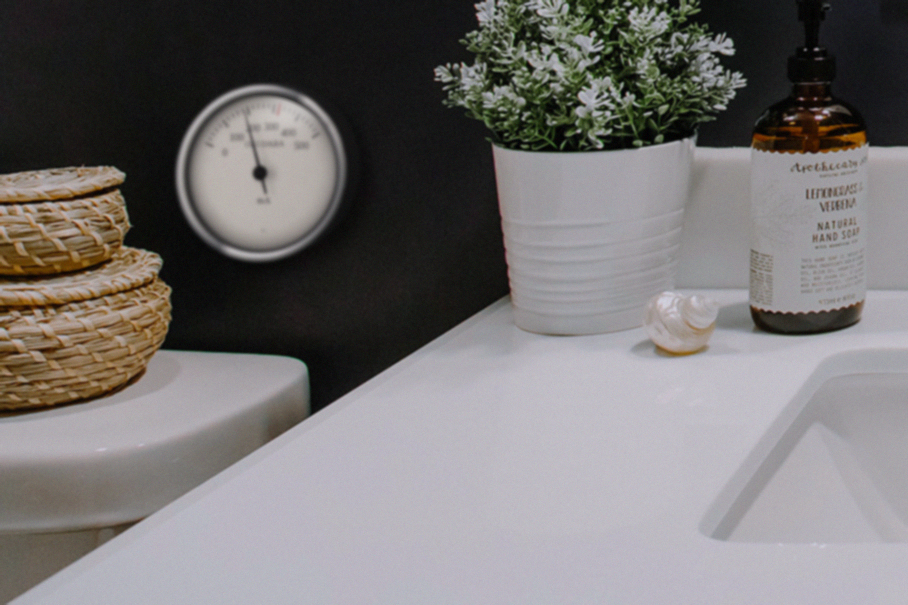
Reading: {"value": 200, "unit": "mA"}
